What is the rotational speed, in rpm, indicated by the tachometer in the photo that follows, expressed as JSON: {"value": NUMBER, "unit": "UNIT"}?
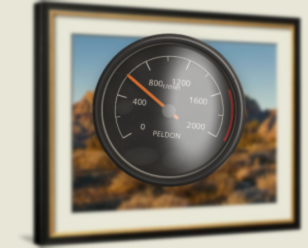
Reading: {"value": 600, "unit": "rpm"}
